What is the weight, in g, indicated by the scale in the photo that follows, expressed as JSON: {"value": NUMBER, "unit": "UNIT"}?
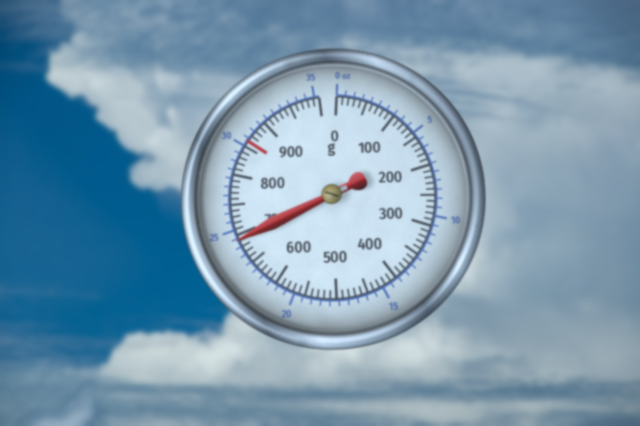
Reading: {"value": 690, "unit": "g"}
